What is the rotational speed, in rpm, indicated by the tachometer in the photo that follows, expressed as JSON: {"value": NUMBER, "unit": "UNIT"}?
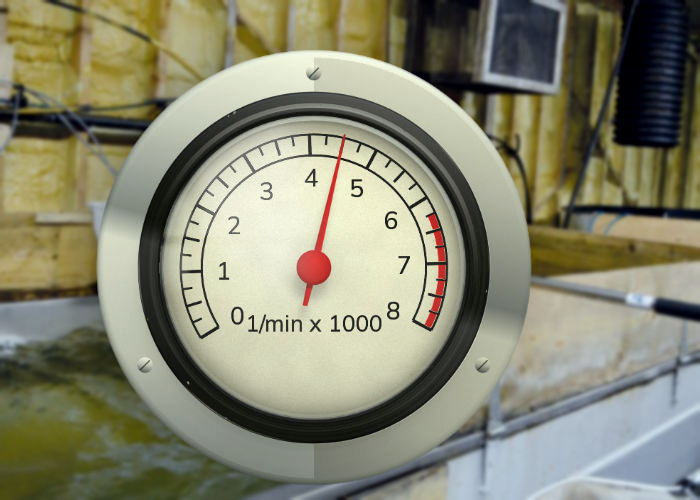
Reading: {"value": 4500, "unit": "rpm"}
